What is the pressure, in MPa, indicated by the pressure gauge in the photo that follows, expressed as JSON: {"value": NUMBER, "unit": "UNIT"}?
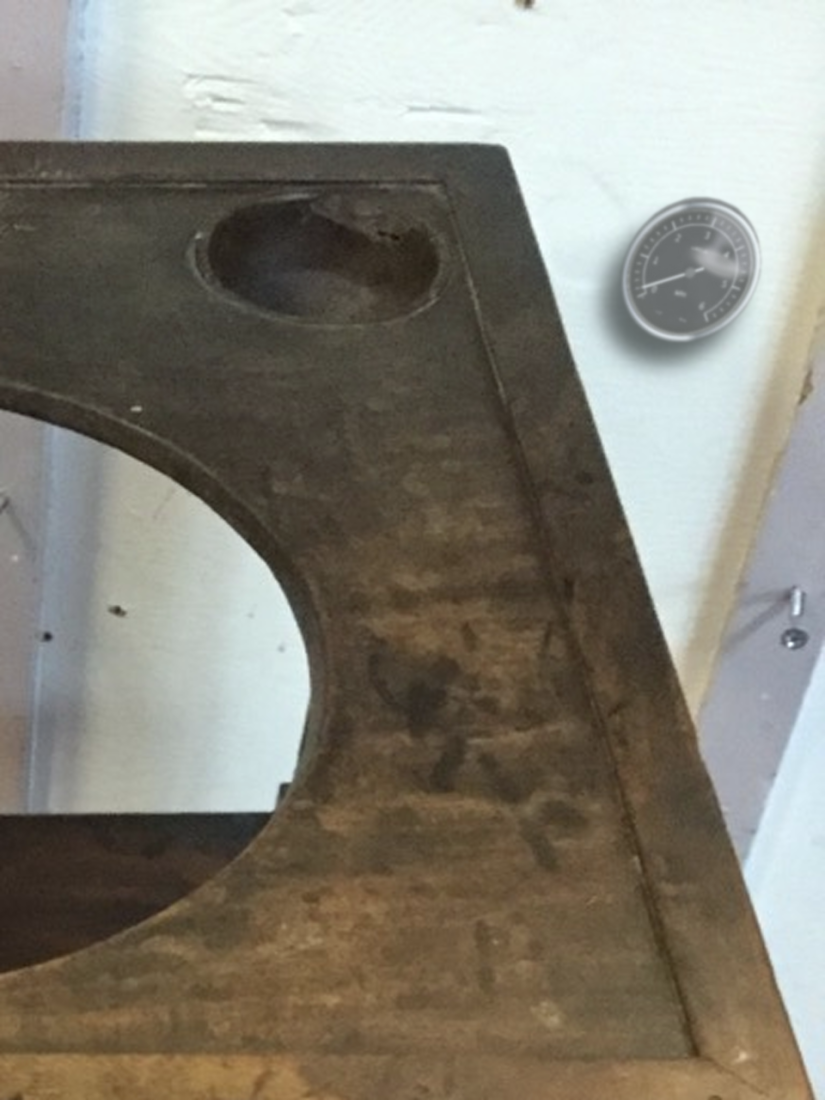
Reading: {"value": 0.2, "unit": "MPa"}
